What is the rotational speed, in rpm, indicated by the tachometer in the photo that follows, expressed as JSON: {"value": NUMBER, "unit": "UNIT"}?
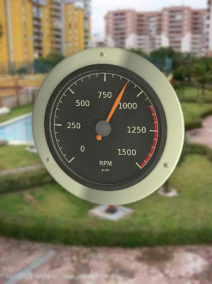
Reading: {"value": 900, "unit": "rpm"}
